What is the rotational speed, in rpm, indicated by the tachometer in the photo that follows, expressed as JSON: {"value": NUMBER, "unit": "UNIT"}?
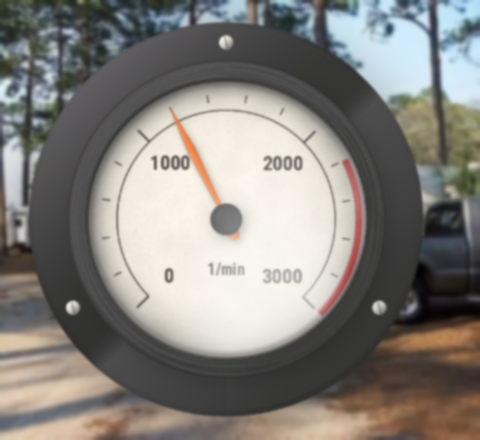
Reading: {"value": 1200, "unit": "rpm"}
